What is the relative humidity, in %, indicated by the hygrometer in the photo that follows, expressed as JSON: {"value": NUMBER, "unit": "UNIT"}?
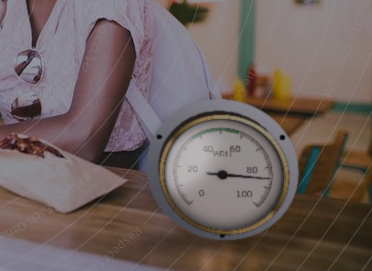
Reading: {"value": 85, "unit": "%"}
